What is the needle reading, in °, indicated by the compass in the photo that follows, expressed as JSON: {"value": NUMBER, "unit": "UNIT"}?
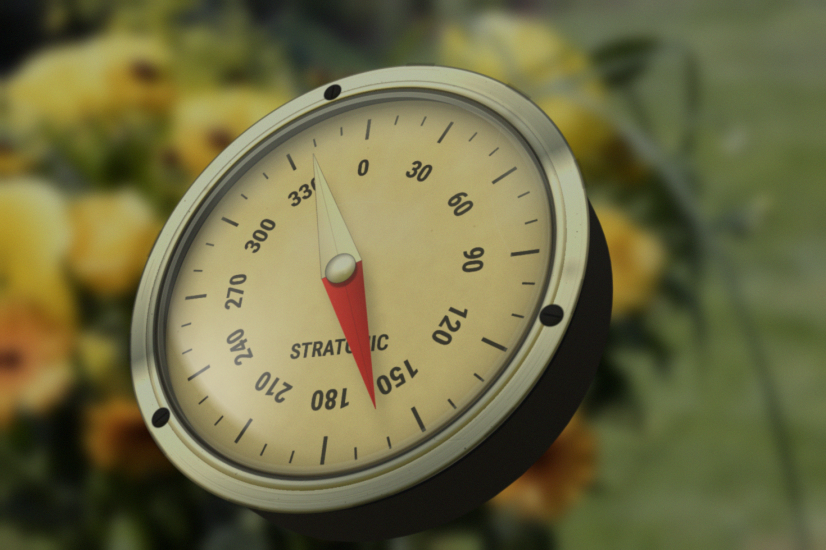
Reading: {"value": 160, "unit": "°"}
